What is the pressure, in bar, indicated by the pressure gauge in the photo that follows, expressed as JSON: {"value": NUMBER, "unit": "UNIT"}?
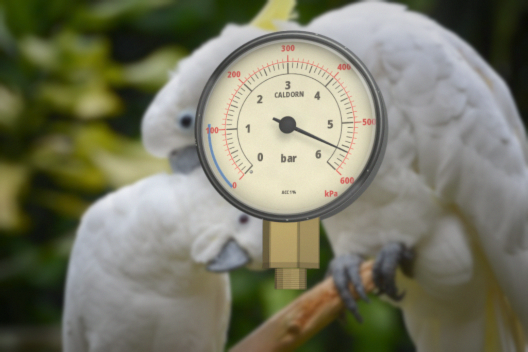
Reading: {"value": 5.6, "unit": "bar"}
